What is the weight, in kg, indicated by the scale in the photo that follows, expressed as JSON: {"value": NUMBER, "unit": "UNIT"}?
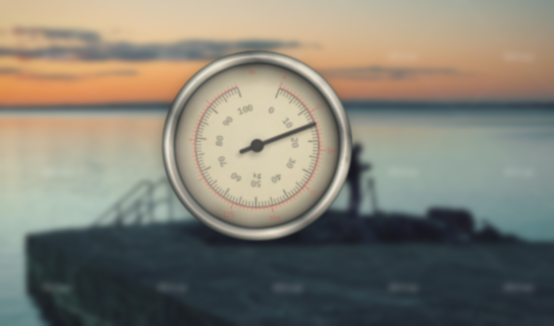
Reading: {"value": 15, "unit": "kg"}
